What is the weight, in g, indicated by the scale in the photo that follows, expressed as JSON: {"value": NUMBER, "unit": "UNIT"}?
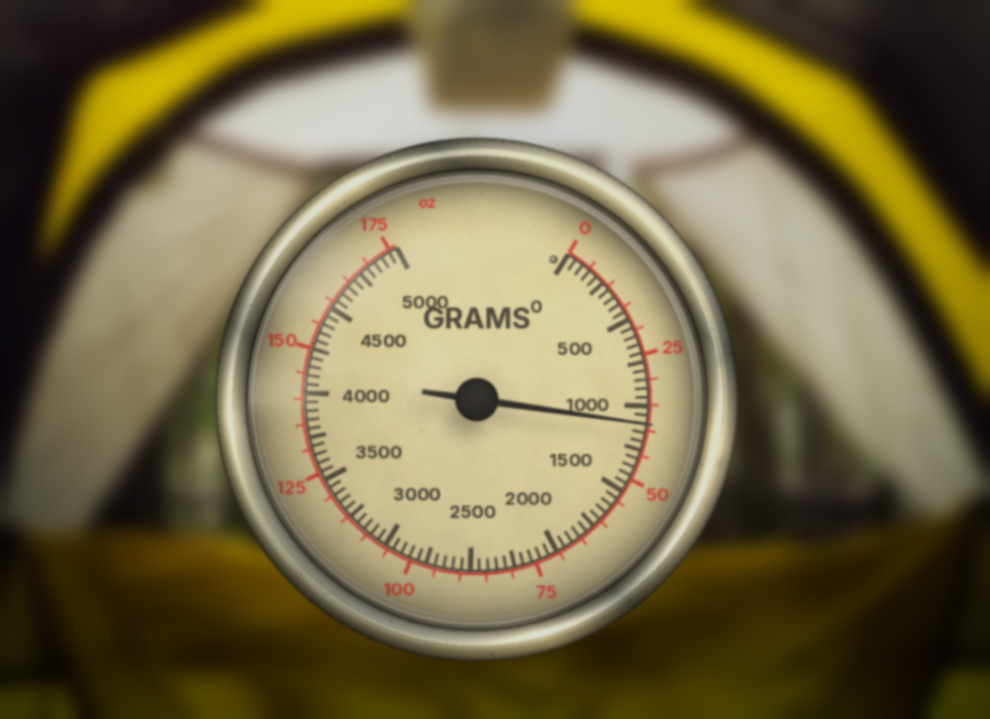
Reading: {"value": 1100, "unit": "g"}
